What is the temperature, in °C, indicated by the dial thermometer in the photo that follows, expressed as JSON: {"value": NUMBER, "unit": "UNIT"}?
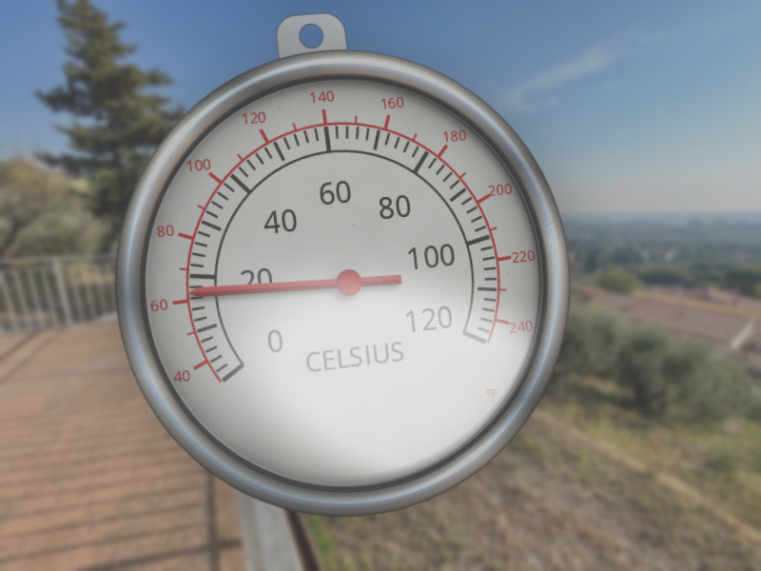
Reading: {"value": 17, "unit": "°C"}
